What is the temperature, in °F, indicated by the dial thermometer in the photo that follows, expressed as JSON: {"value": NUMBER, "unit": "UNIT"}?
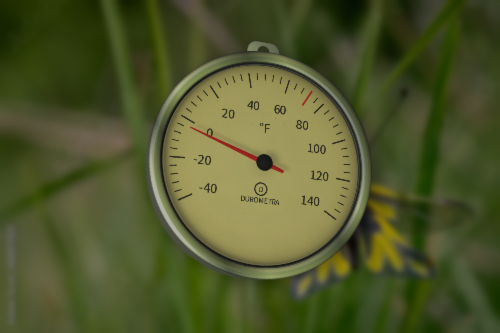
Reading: {"value": -4, "unit": "°F"}
